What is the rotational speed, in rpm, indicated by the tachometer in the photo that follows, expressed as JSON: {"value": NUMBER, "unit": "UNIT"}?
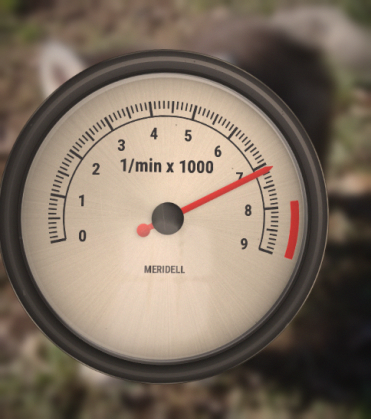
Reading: {"value": 7100, "unit": "rpm"}
